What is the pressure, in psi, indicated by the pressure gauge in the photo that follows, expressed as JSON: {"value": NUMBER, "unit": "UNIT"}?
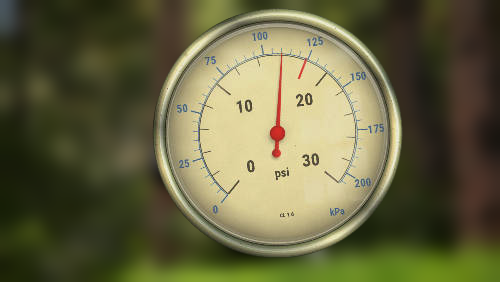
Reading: {"value": 16, "unit": "psi"}
